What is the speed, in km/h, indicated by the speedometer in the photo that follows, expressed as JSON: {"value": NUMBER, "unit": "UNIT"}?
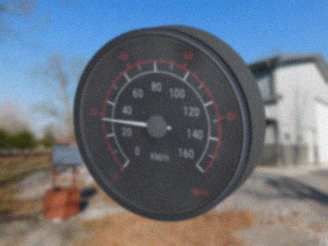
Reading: {"value": 30, "unit": "km/h"}
